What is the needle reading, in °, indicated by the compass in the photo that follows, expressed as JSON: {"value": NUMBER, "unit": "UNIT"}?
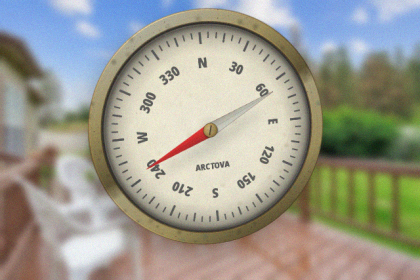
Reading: {"value": 245, "unit": "°"}
